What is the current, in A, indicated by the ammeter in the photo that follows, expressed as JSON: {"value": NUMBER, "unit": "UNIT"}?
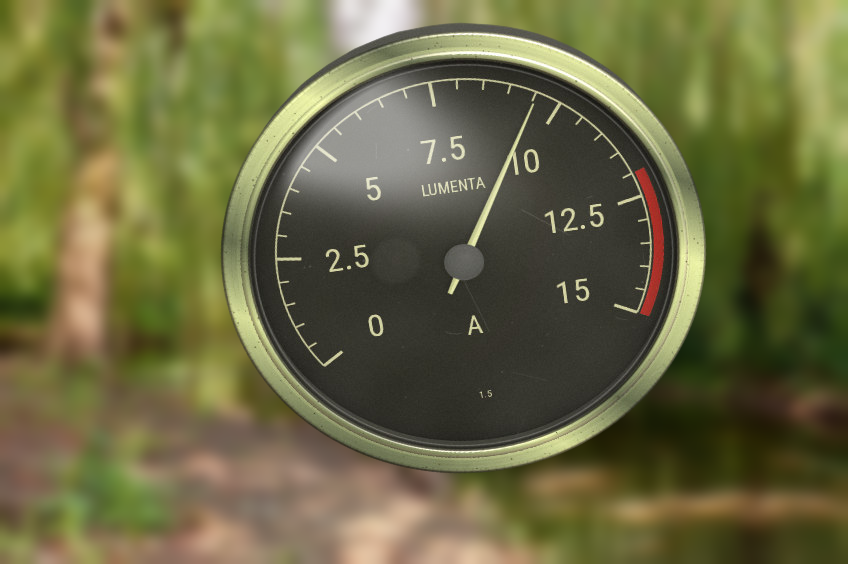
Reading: {"value": 9.5, "unit": "A"}
